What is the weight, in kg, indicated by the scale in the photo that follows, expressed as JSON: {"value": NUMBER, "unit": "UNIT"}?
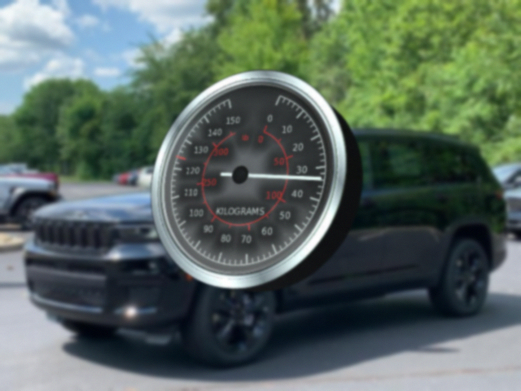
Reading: {"value": 34, "unit": "kg"}
